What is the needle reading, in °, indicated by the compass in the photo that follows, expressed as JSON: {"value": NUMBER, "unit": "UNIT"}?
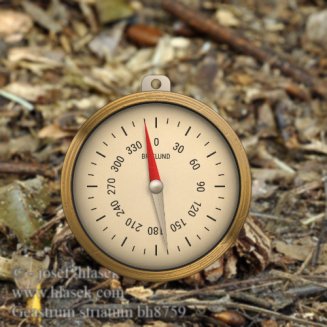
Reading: {"value": 350, "unit": "°"}
